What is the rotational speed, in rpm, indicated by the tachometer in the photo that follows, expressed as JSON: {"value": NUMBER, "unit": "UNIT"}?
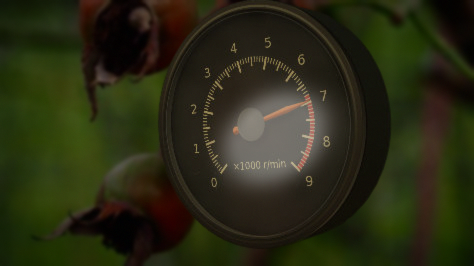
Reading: {"value": 7000, "unit": "rpm"}
